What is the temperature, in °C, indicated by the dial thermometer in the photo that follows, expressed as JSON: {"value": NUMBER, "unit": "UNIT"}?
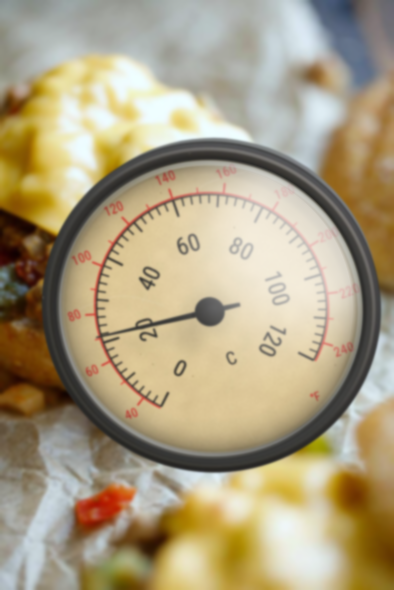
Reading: {"value": 22, "unit": "°C"}
